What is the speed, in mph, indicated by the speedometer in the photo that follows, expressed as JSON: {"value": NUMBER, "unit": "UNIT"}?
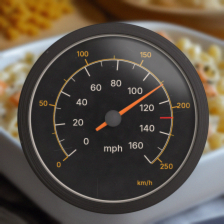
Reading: {"value": 110, "unit": "mph"}
